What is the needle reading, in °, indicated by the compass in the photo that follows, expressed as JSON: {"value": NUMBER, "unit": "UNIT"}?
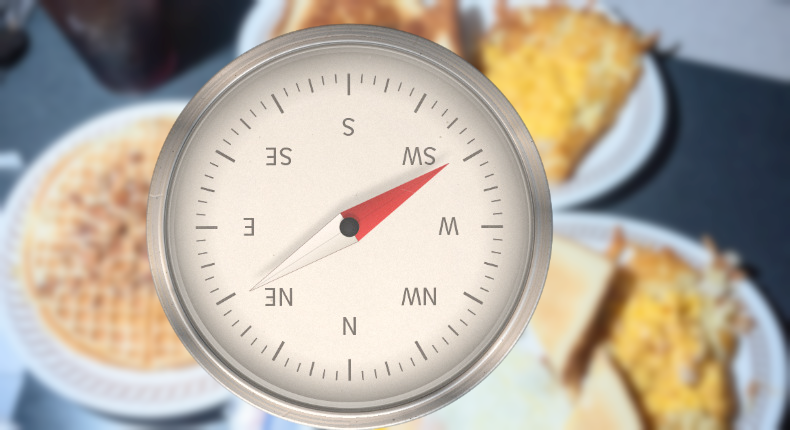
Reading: {"value": 237.5, "unit": "°"}
